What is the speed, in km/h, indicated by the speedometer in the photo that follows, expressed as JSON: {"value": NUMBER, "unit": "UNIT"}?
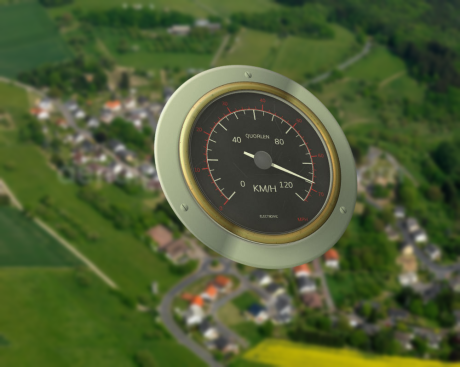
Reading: {"value": 110, "unit": "km/h"}
